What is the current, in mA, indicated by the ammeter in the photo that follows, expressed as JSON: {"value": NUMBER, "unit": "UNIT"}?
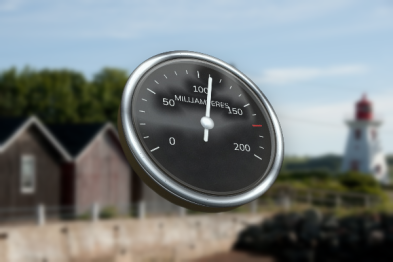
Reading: {"value": 110, "unit": "mA"}
